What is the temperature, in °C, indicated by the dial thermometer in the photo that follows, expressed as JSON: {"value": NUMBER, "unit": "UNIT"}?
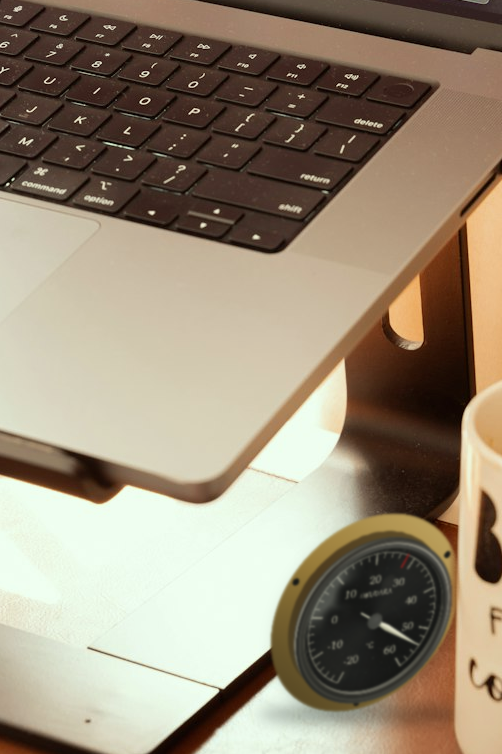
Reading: {"value": 54, "unit": "°C"}
